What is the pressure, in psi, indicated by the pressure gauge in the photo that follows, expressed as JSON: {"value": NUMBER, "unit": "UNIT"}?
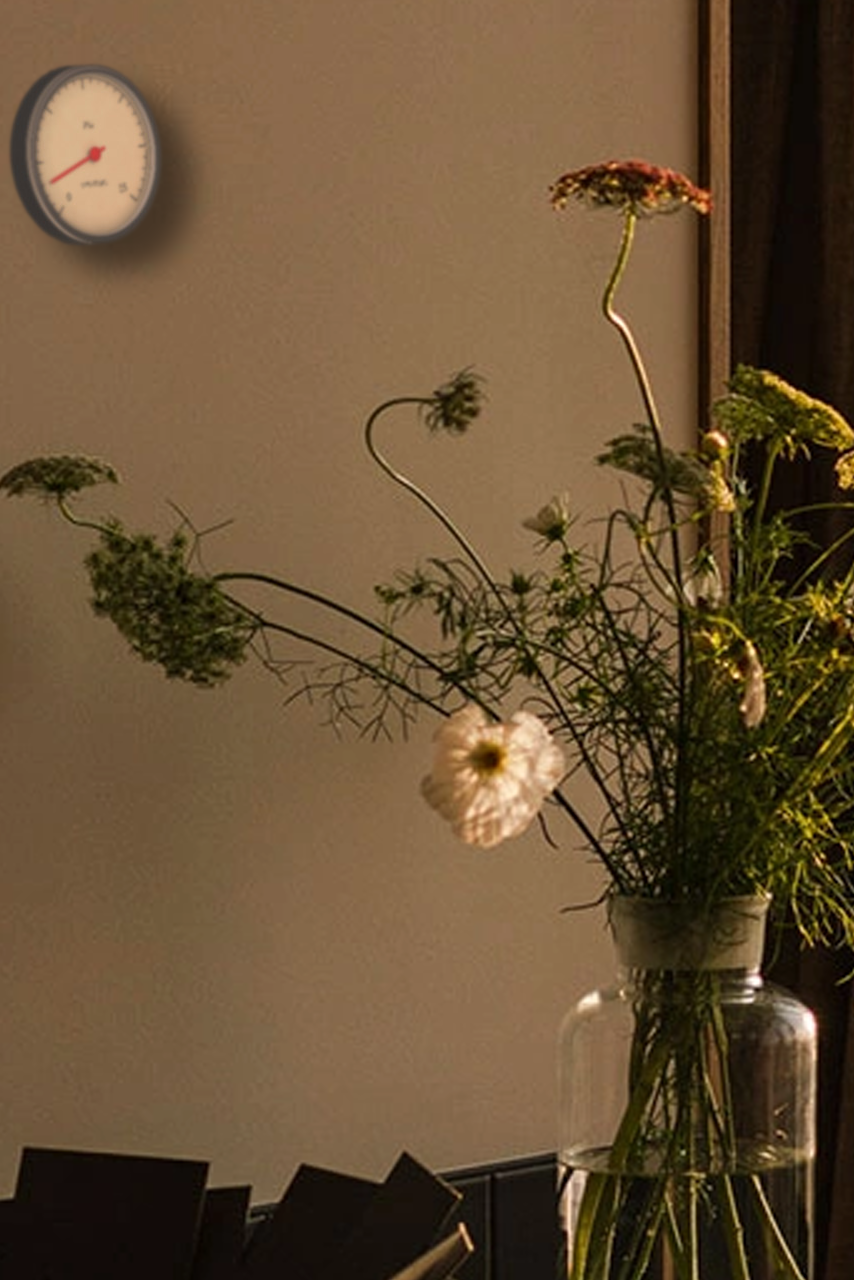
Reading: {"value": 1.5, "unit": "psi"}
